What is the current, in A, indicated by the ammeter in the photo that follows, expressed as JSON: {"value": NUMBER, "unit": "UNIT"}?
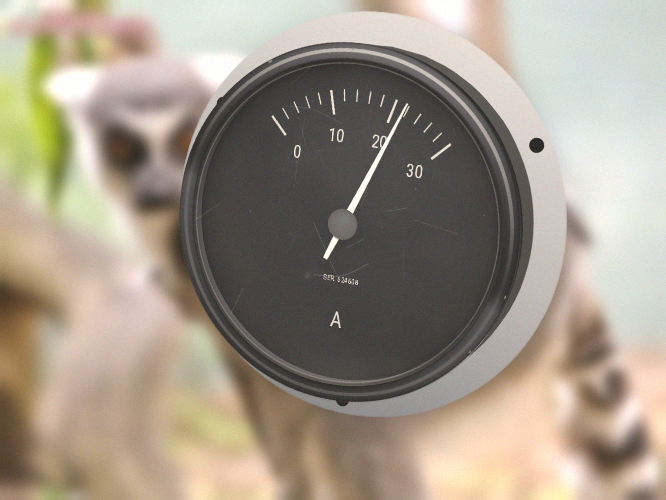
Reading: {"value": 22, "unit": "A"}
